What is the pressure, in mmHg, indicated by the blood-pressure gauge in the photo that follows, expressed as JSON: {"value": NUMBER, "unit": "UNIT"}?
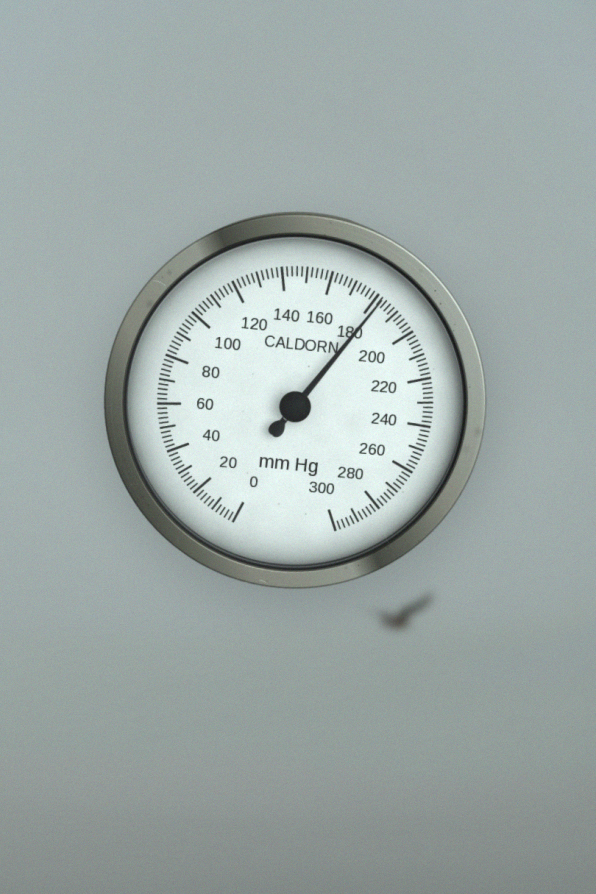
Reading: {"value": 182, "unit": "mmHg"}
